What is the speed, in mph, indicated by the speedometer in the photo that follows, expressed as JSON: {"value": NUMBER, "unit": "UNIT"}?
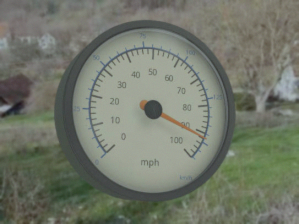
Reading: {"value": 92, "unit": "mph"}
